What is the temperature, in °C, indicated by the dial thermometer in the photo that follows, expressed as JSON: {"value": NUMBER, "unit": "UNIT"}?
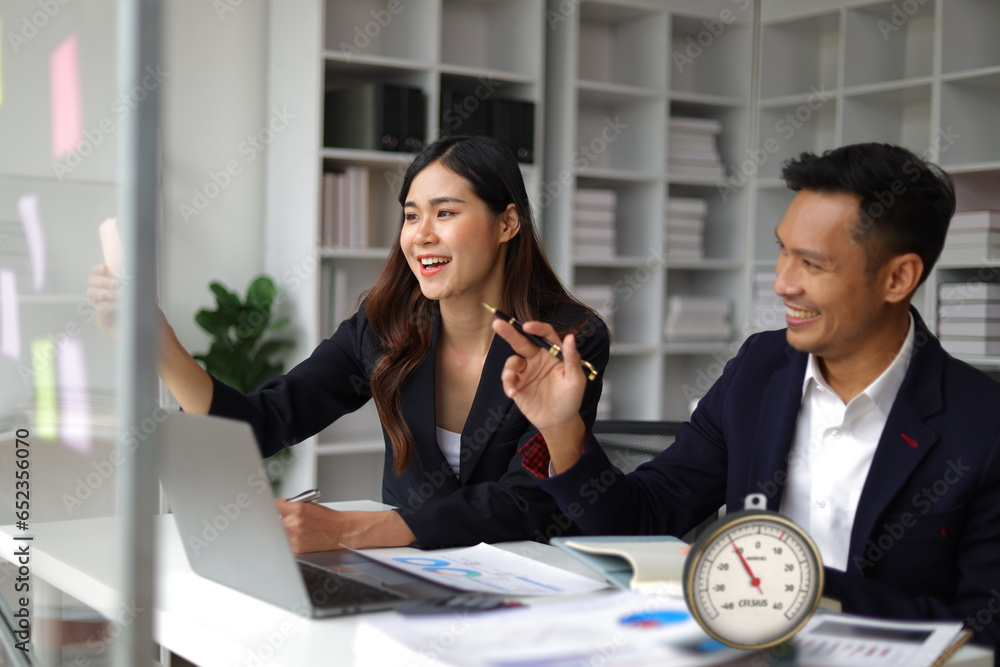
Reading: {"value": -10, "unit": "°C"}
